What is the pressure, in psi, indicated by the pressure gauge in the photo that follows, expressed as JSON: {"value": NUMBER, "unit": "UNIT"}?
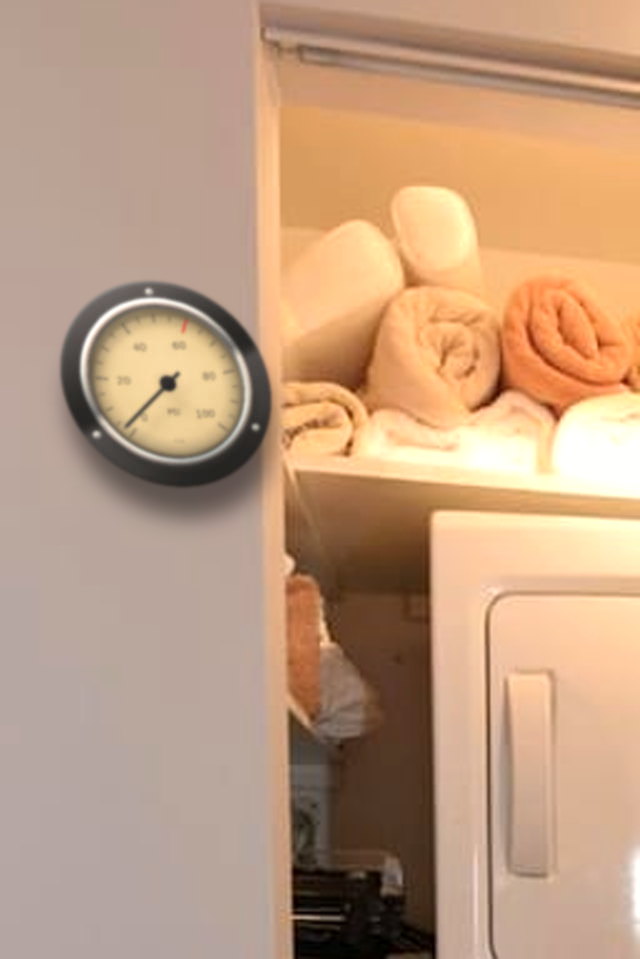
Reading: {"value": 2.5, "unit": "psi"}
